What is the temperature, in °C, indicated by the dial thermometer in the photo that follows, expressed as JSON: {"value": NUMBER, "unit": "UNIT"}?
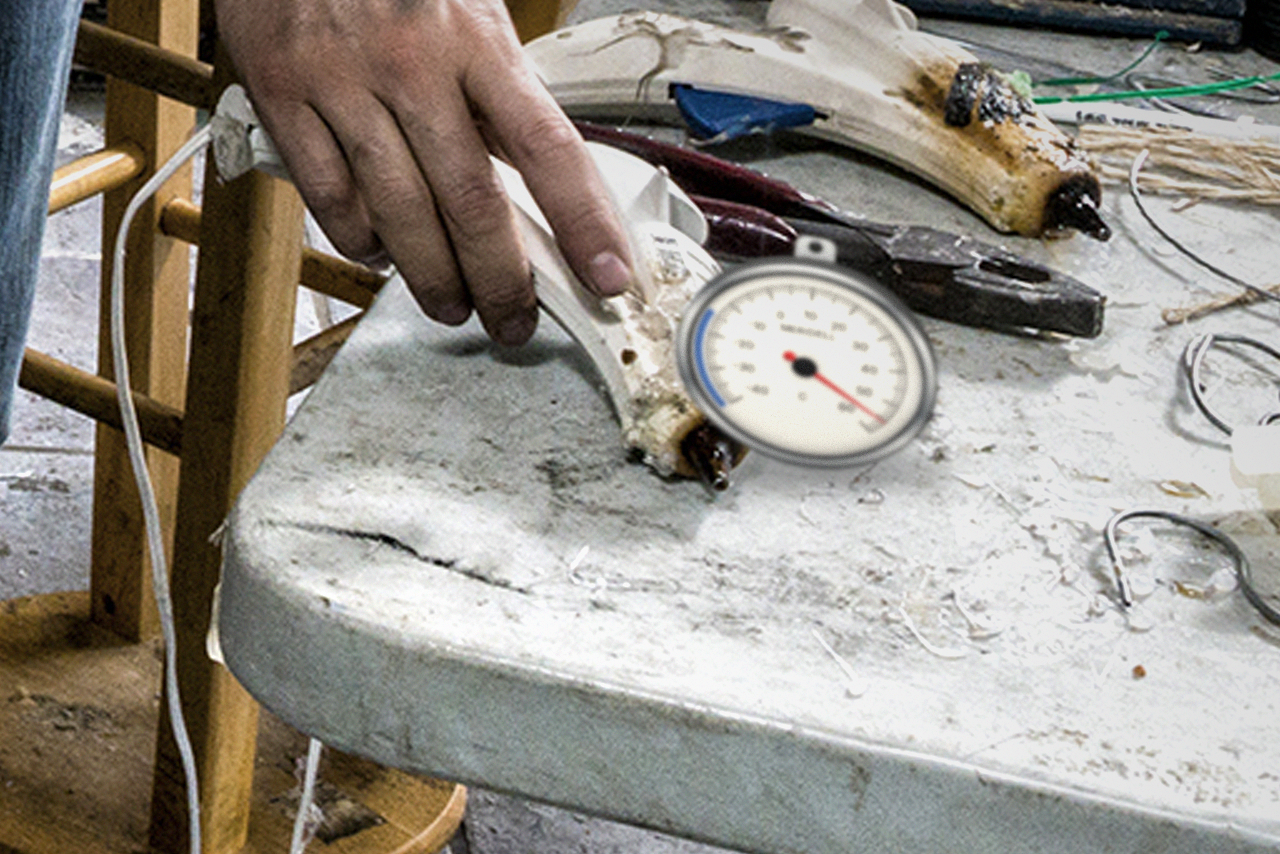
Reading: {"value": 55, "unit": "°C"}
